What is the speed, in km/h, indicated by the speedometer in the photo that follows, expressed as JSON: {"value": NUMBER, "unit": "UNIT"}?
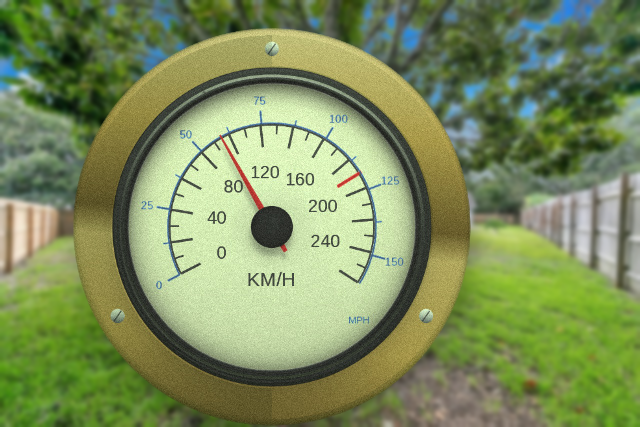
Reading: {"value": 95, "unit": "km/h"}
